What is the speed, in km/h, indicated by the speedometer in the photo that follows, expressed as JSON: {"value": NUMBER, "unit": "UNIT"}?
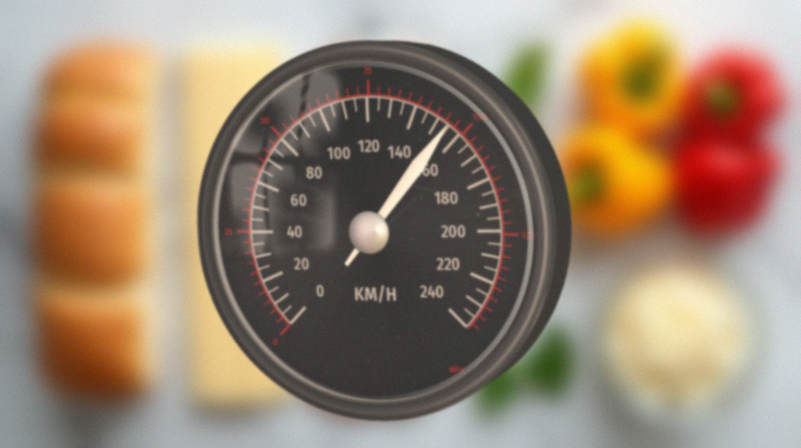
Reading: {"value": 155, "unit": "km/h"}
